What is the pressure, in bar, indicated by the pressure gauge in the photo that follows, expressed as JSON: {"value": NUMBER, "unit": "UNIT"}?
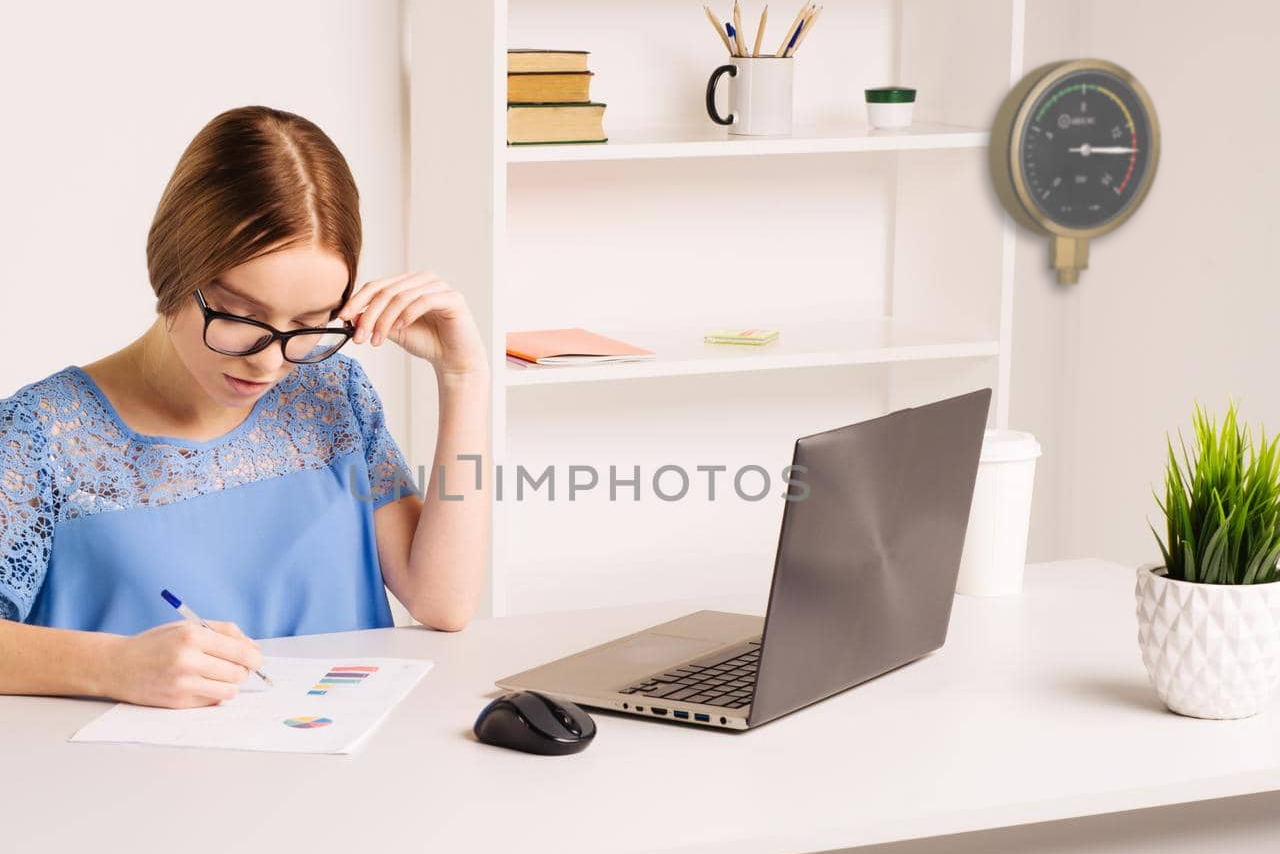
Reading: {"value": 13.5, "unit": "bar"}
